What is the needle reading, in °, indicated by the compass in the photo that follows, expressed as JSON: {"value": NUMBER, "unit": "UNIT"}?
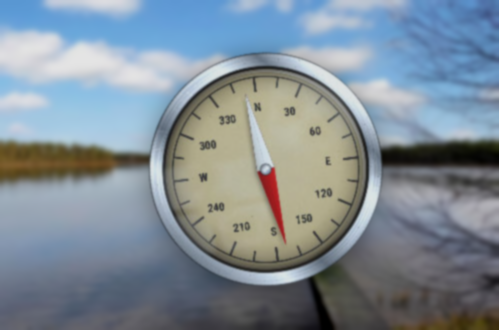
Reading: {"value": 172.5, "unit": "°"}
